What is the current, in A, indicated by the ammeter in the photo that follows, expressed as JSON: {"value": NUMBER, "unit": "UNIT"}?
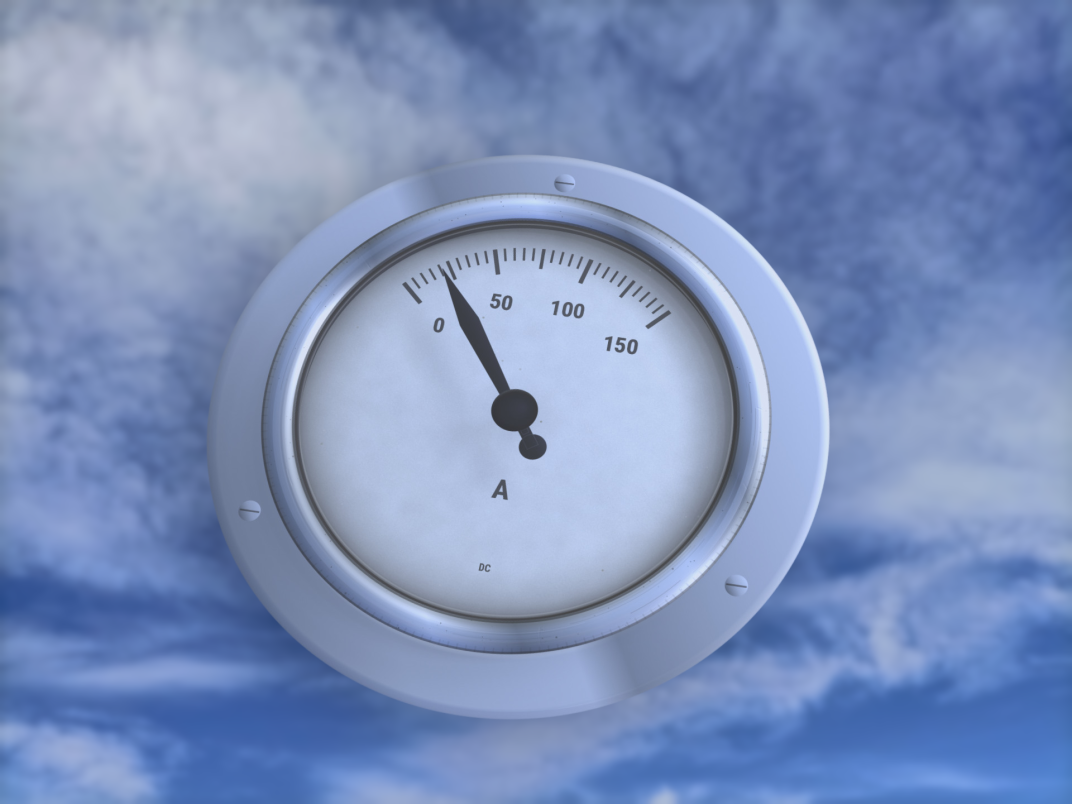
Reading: {"value": 20, "unit": "A"}
